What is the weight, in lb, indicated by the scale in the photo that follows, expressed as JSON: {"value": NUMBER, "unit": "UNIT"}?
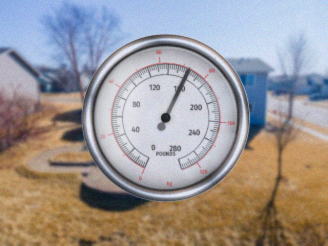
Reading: {"value": 160, "unit": "lb"}
